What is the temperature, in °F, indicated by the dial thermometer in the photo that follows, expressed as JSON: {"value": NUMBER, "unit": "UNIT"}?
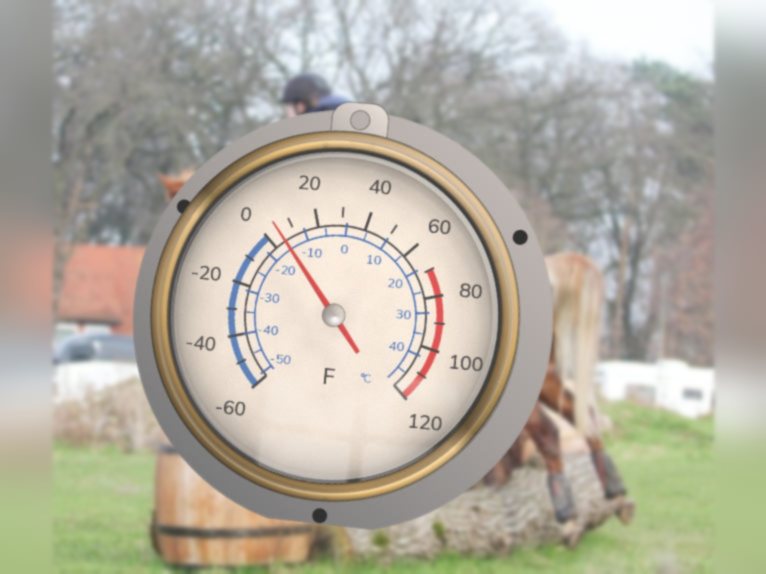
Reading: {"value": 5, "unit": "°F"}
